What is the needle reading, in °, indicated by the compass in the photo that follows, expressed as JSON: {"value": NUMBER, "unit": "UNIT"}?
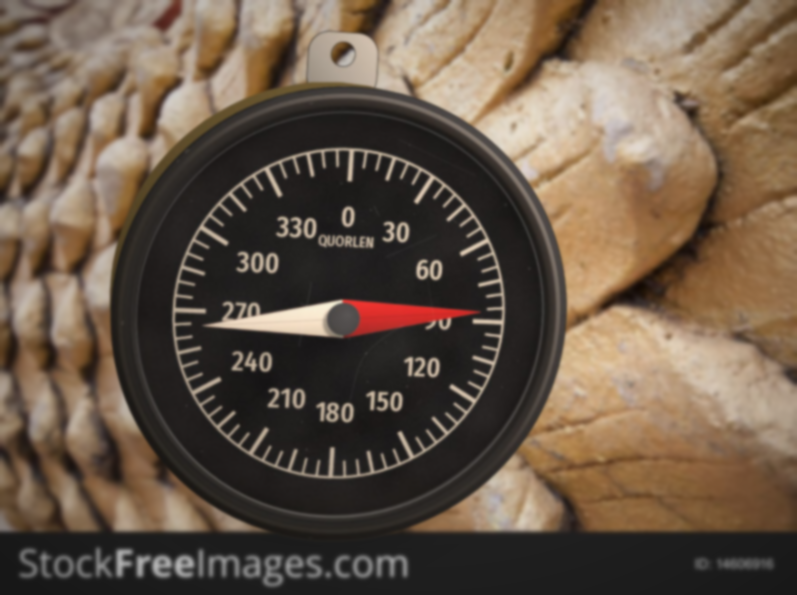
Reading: {"value": 85, "unit": "°"}
